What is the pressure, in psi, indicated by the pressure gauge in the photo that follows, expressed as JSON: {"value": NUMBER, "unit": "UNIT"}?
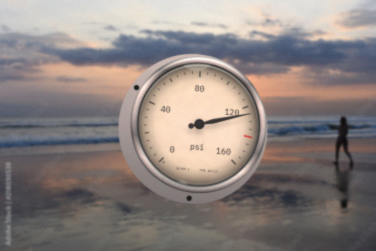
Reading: {"value": 125, "unit": "psi"}
